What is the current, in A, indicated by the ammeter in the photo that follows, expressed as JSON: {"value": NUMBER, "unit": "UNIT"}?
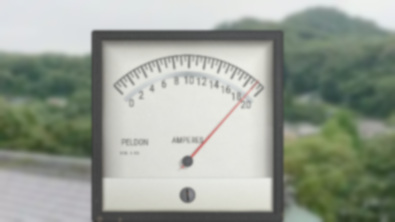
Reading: {"value": 19, "unit": "A"}
